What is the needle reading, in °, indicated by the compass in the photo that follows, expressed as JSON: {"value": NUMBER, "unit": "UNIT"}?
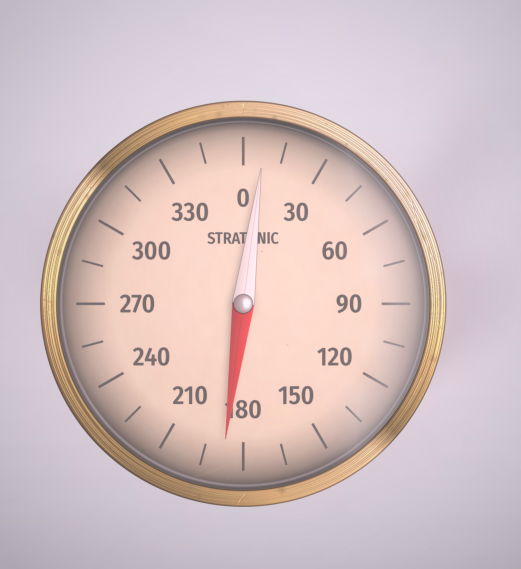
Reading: {"value": 187.5, "unit": "°"}
